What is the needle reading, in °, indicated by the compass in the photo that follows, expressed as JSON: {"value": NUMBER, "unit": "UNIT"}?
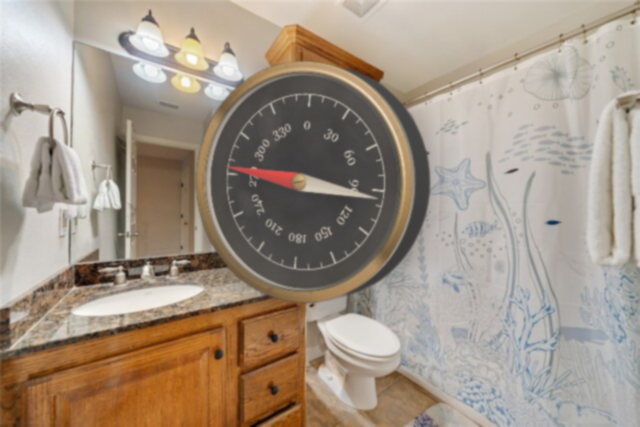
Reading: {"value": 275, "unit": "°"}
